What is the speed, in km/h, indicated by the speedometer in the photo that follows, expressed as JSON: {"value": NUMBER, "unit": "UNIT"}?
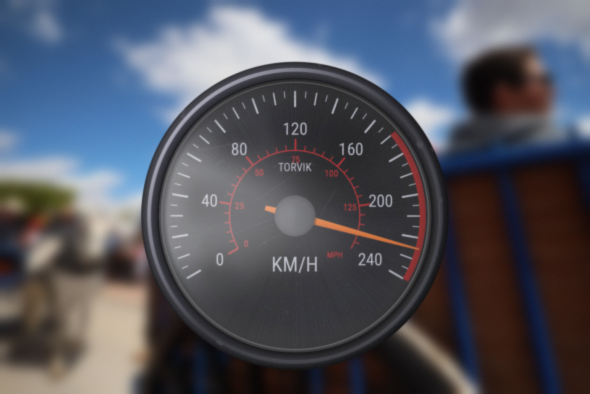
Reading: {"value": 225, "unit": "km/h"}
